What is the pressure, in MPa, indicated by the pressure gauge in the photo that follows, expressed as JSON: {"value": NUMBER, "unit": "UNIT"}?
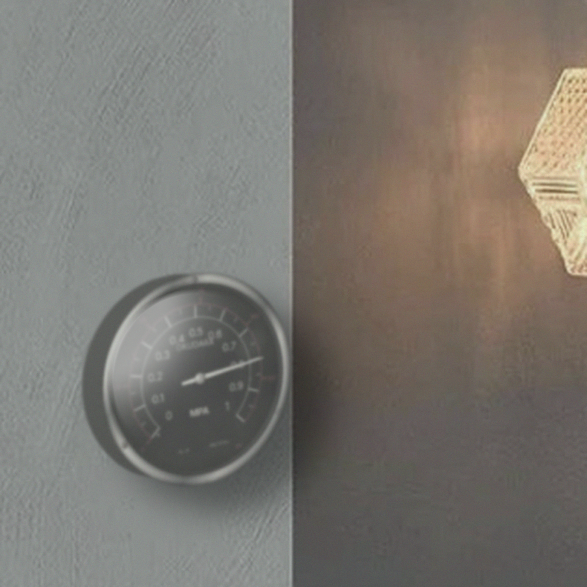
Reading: {"value": 0.8, "unit": "MPa"}
